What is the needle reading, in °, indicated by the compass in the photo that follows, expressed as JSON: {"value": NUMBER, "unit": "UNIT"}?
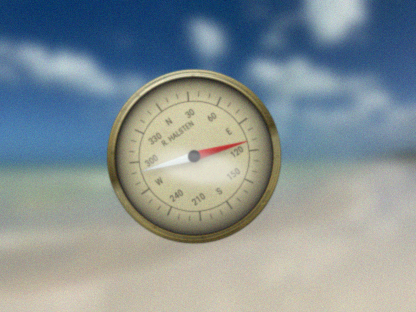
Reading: {"value": 110, "unit": "°"}
